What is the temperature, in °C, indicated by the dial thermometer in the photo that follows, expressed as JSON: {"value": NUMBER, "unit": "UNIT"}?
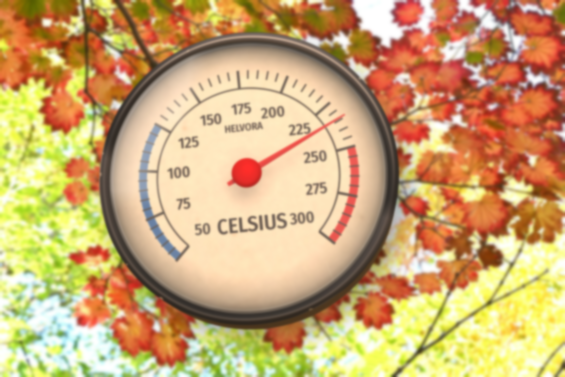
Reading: {"value": 235, "unit": "°C"}
